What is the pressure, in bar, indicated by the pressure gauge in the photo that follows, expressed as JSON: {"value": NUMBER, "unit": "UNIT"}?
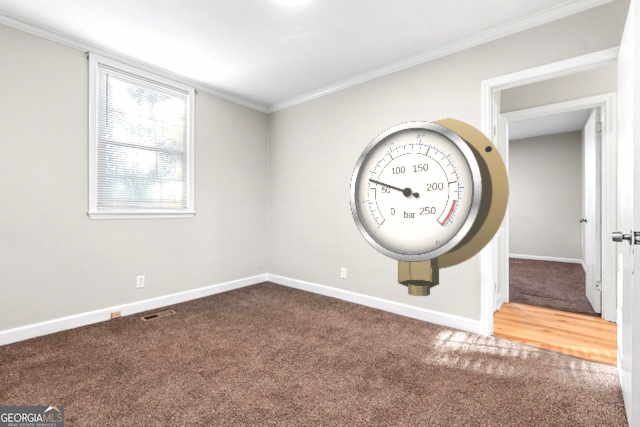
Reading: {"value": 60, "unit": "bar"}
